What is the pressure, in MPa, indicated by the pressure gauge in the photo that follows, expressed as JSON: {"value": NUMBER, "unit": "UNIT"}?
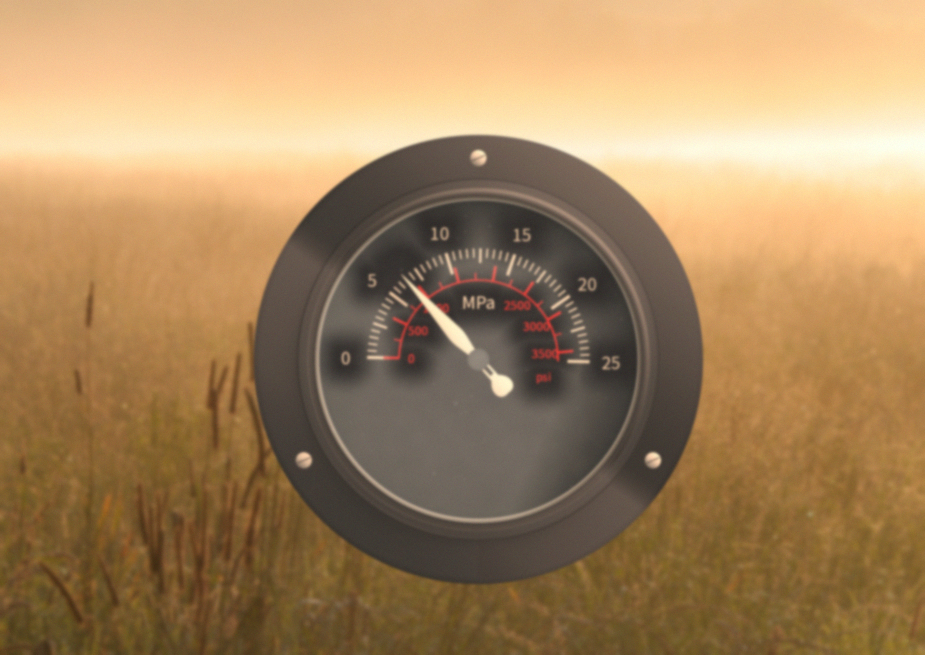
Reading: {"value": 6.5, "unit": "MPa"}
